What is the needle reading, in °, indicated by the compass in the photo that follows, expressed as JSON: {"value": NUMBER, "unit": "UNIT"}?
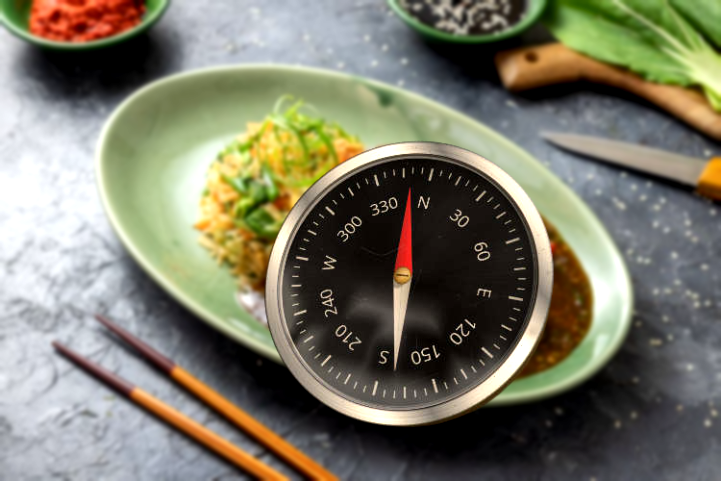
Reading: {"value": 350, "unit": "°"}
